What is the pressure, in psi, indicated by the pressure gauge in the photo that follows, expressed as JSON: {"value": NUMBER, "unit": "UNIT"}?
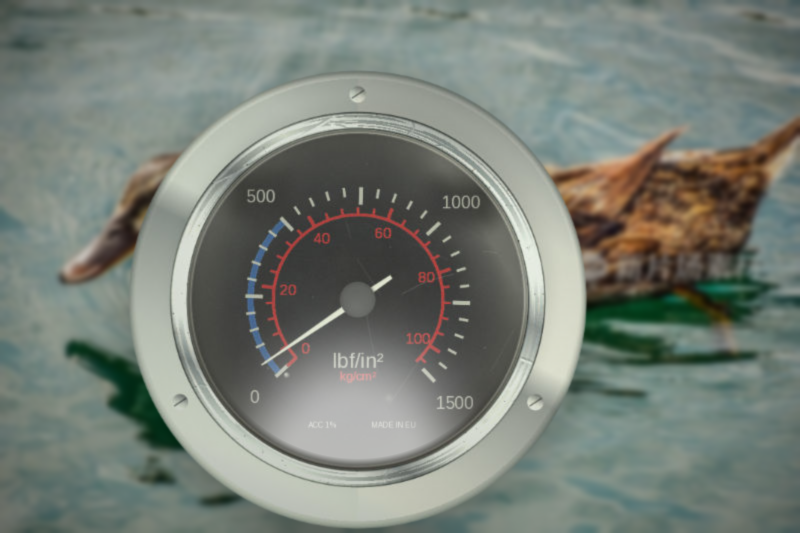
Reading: {"value": 50, "unit": "psi"}
